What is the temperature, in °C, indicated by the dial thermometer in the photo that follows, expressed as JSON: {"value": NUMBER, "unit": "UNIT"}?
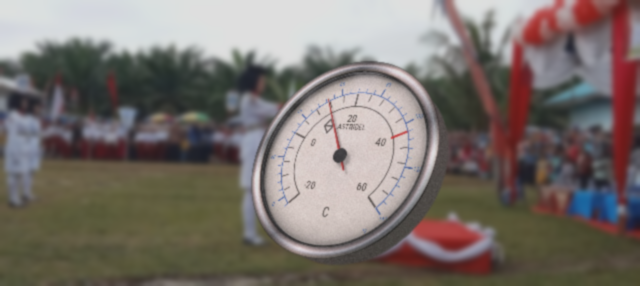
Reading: {"value": 12, "unit": "°C"}
